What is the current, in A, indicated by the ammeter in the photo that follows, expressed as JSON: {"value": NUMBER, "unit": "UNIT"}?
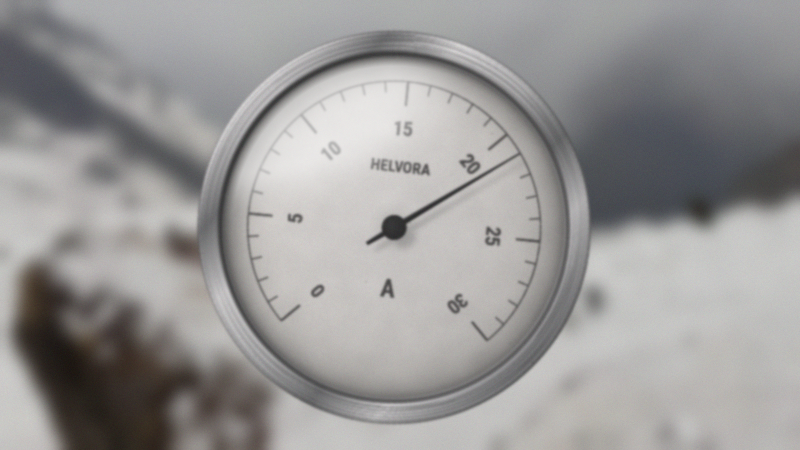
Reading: {"value": 21, "unit": "A"}
